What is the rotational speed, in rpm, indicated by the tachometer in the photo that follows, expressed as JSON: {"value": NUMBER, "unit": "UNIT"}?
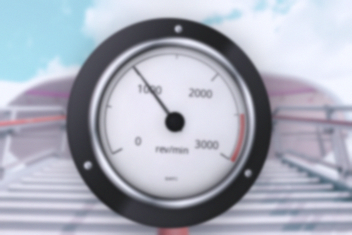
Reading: {"value": 1000, "unit": "rpm"}
